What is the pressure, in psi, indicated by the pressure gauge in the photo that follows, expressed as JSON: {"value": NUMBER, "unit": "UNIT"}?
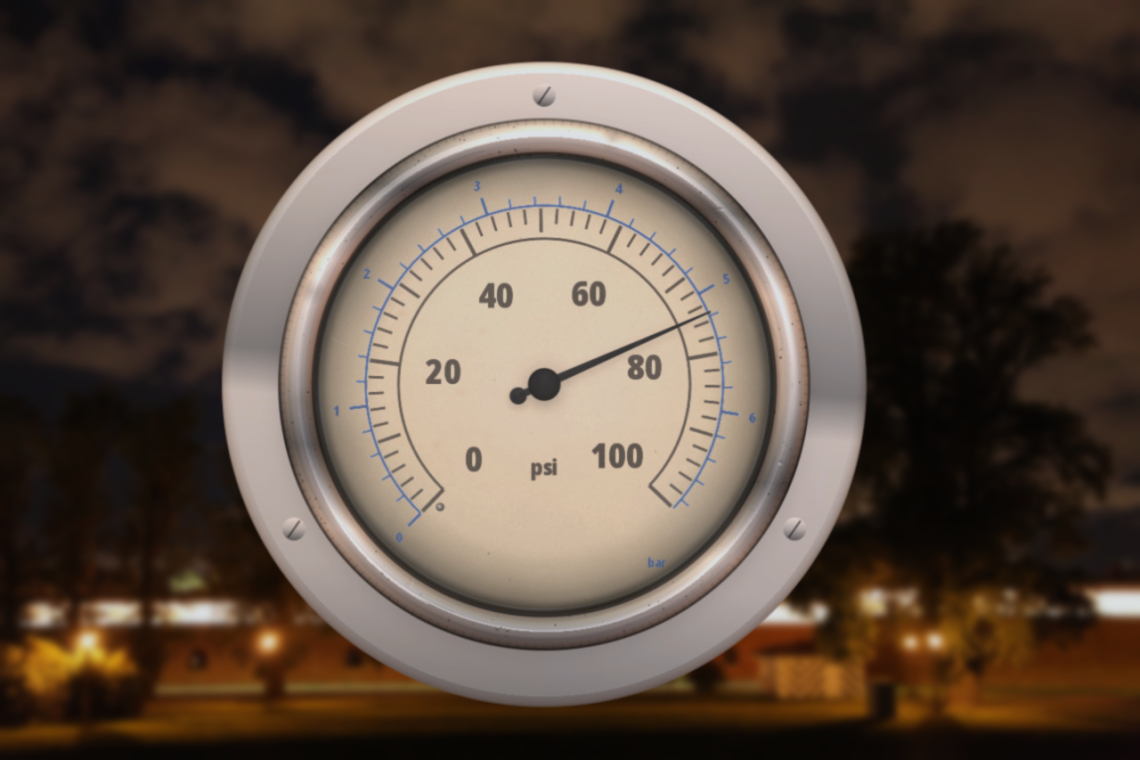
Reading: {"value": 75, "unit": "psi"}
